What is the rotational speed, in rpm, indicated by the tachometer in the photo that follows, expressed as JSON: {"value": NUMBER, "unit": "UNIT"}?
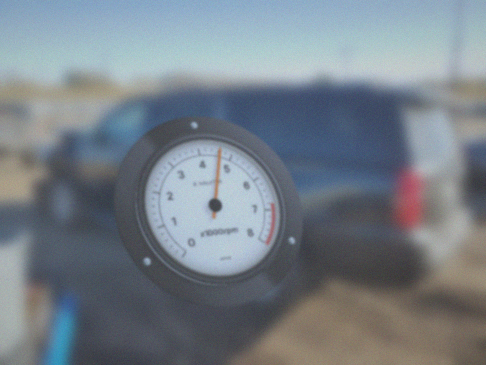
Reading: {"value": 4600, "unit": "rpm"}
